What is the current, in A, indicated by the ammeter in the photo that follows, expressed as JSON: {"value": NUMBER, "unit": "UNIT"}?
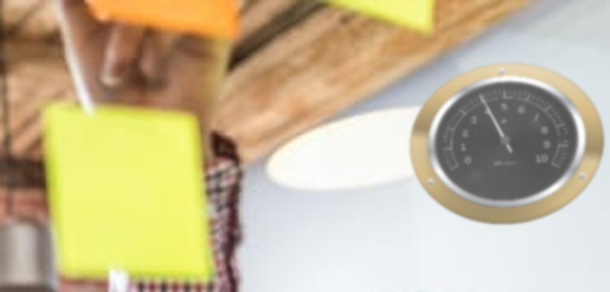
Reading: {"value": 4, "unit": "A"}
